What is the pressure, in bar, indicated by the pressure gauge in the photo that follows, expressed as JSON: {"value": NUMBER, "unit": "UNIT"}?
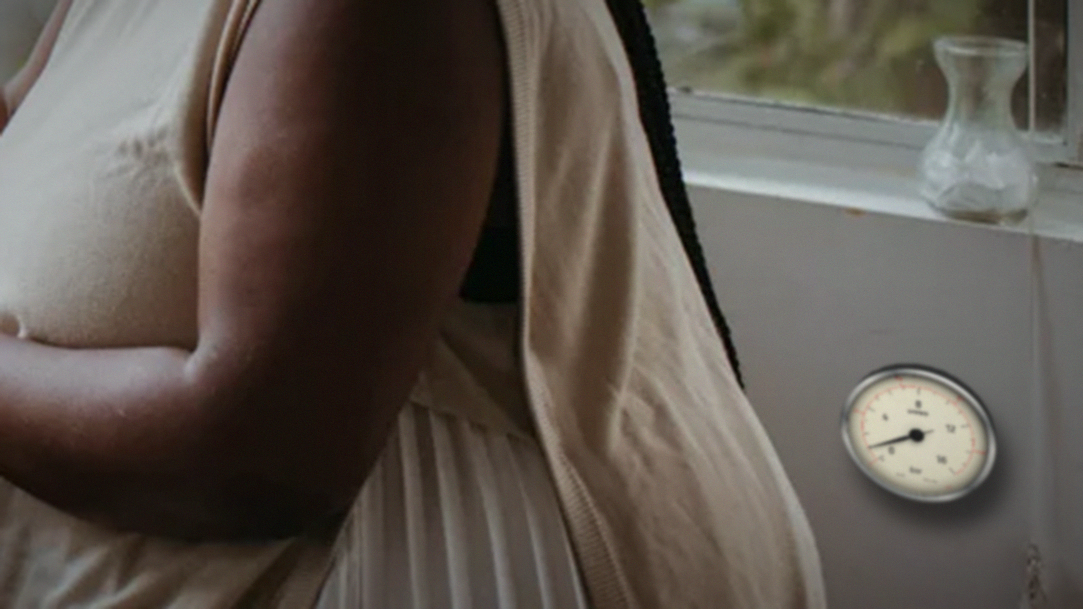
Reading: {"value": 1, "unit": "bar"}
